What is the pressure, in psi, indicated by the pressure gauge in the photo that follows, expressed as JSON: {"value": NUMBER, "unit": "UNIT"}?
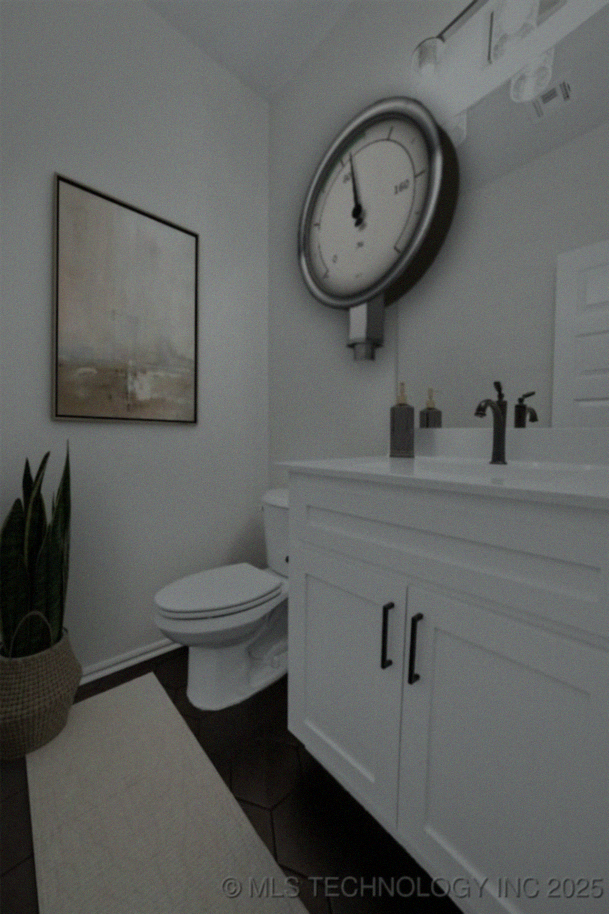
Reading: {"value": 90, "unit": "psi"}
